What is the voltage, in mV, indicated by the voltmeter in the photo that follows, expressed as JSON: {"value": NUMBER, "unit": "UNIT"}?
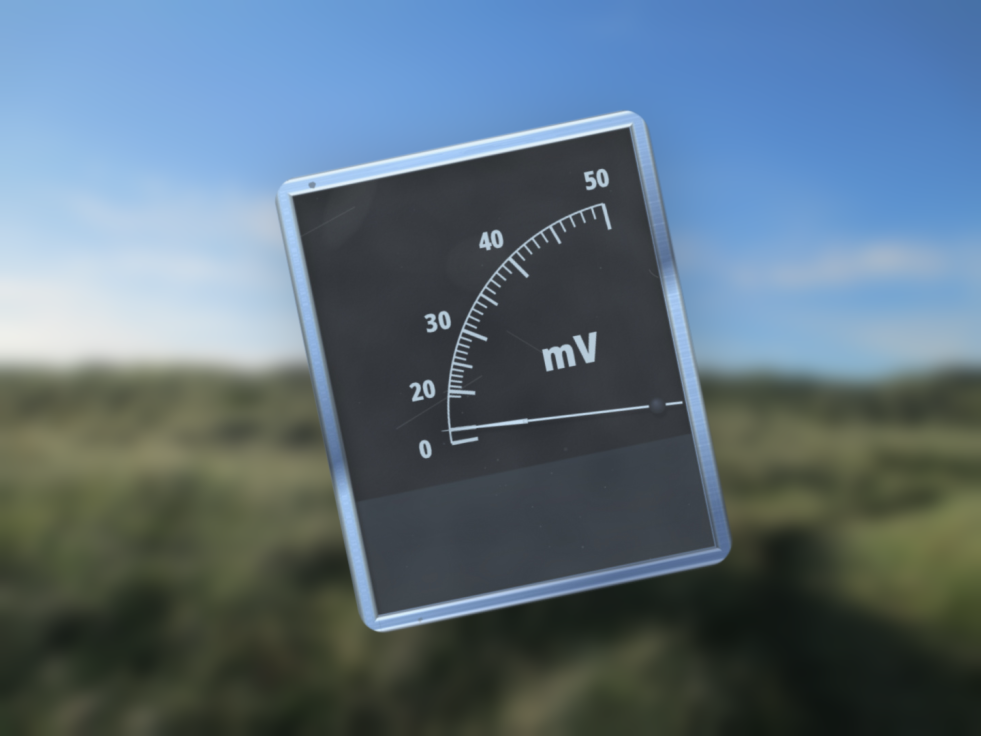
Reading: {"value": 10, "unit": "mV"}
